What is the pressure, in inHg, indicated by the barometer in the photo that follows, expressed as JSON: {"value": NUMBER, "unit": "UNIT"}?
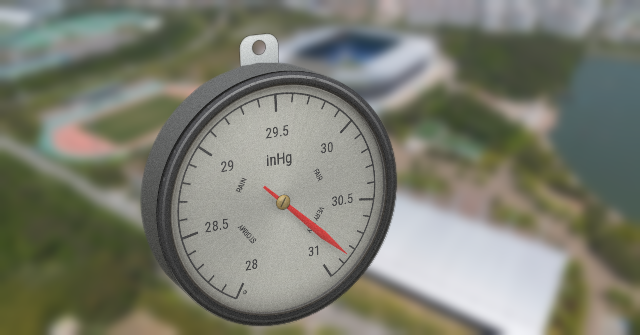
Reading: {"value": 30.85, "unit": "inHg"}
